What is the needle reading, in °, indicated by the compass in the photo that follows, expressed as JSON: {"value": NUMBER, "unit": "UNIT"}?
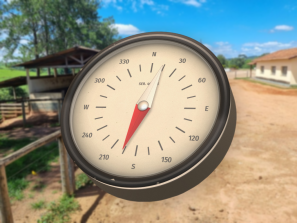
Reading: {"value": 195, "unit": "°"}
